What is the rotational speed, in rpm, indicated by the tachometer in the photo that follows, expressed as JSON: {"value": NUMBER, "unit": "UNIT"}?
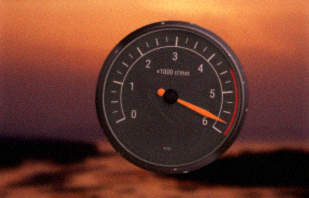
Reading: {"value": 5750, "unit": "rpm"}
